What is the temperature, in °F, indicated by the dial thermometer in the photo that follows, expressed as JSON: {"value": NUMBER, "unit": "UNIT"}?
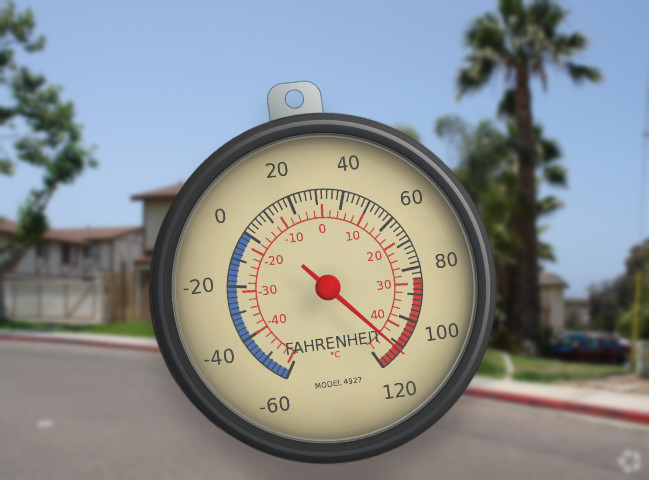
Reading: {"value": 112, "unit": "°F"}
